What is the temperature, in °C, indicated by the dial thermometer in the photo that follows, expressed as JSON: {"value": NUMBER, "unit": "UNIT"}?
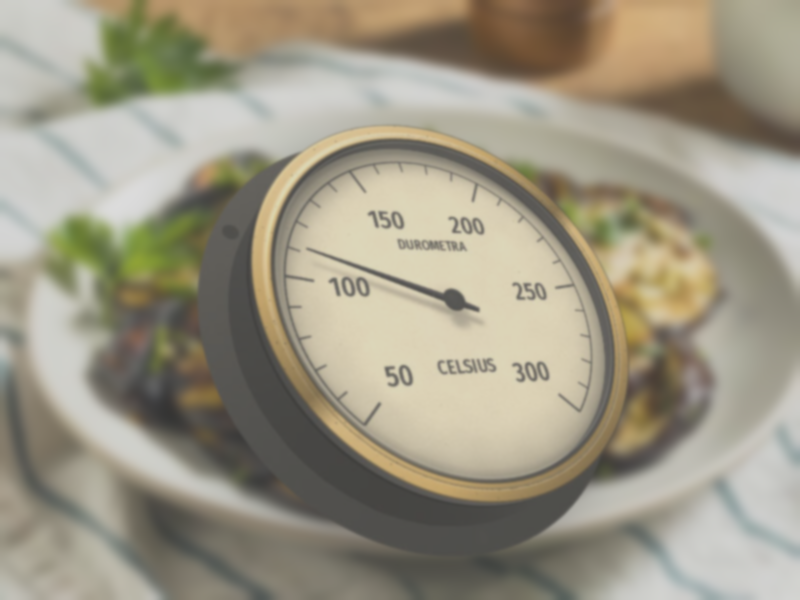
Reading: {"value": 110, "unit": "°C"}
